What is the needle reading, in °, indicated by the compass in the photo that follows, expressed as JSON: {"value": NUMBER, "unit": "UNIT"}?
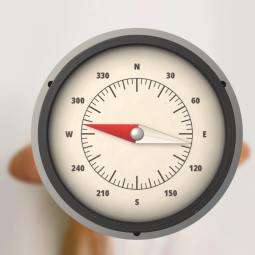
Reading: {"value": 280, "unit": "°"}
